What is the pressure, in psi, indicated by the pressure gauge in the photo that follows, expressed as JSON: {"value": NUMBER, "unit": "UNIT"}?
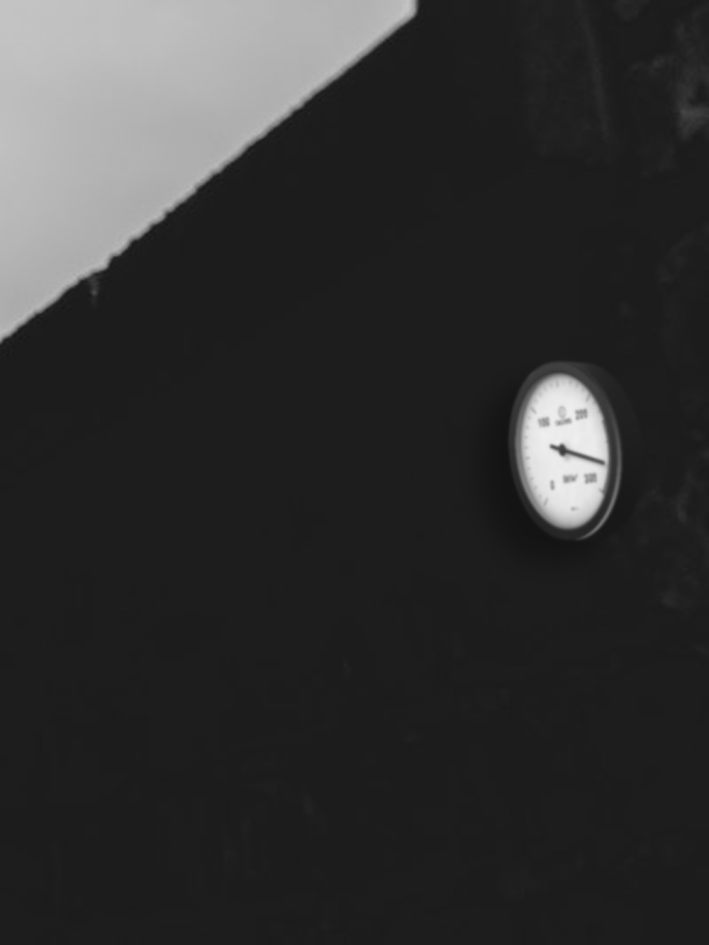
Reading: {"value": 270, "unit": "psi"}
